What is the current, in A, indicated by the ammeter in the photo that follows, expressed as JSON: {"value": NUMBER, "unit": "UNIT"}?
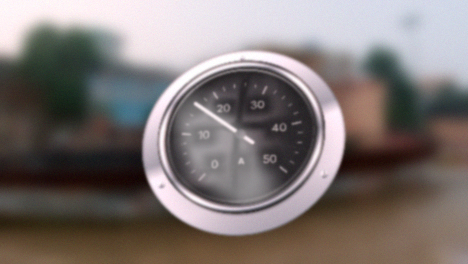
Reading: {"value": 16, "unit": "A"}
